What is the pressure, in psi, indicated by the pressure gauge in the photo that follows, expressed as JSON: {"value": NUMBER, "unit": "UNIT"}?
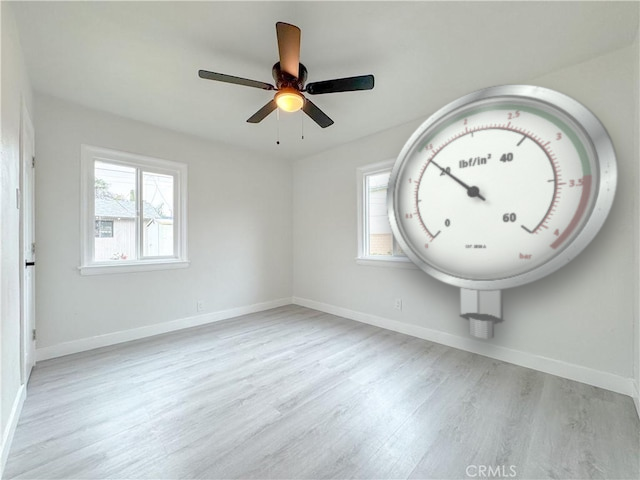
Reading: {"value": 20, "unit": "psi"}
